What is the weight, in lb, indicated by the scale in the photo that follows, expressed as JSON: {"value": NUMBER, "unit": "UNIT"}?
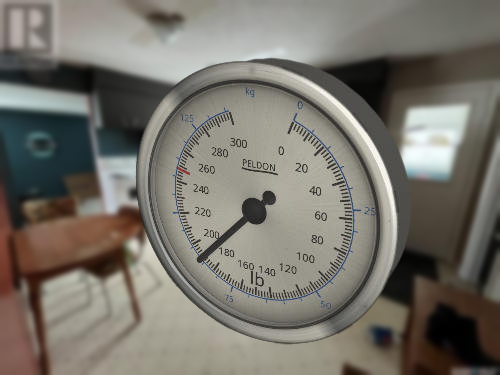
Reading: {"value": 190, "unit": "lb"}
